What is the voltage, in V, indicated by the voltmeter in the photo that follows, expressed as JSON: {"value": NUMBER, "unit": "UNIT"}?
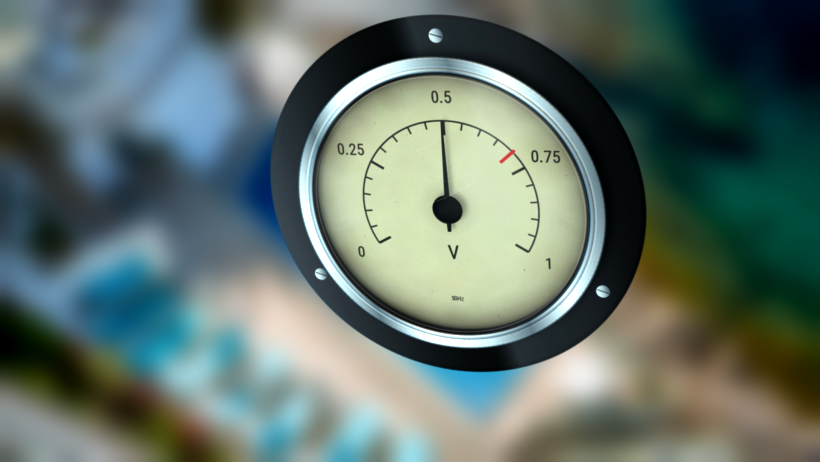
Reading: {"value": 0.5, "unit": "V"}
